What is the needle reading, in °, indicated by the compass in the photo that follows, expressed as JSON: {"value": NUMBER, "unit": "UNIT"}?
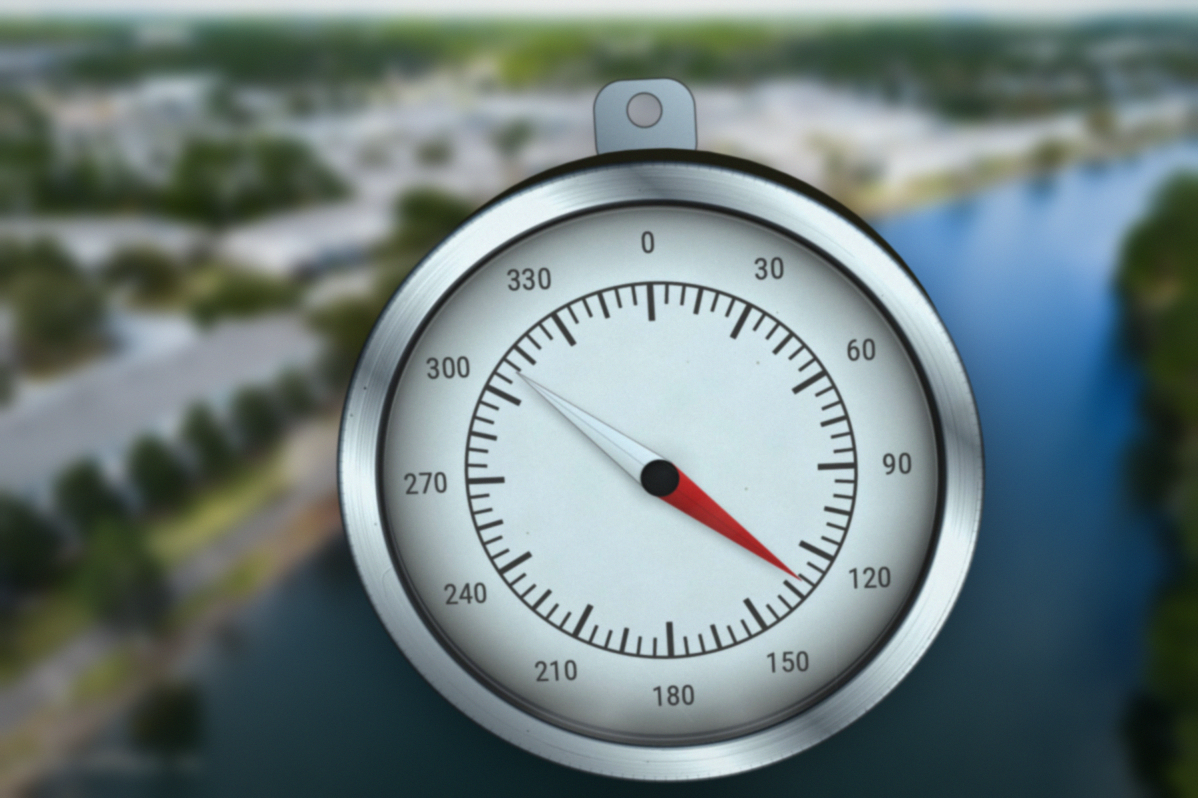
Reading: {"value": 130, "unit": "°"}
